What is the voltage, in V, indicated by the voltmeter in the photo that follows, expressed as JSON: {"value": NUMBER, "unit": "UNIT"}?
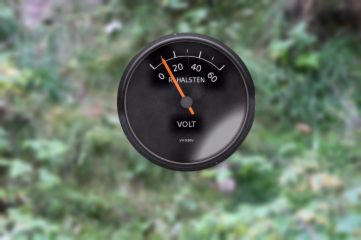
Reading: {"value": 10, "unit": "V"}
